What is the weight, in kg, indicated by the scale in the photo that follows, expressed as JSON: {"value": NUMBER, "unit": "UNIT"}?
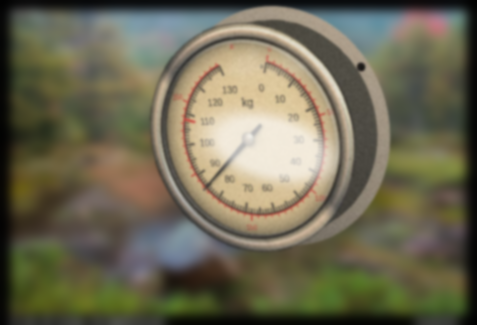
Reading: {"value": 85, "unit": "kg"}
